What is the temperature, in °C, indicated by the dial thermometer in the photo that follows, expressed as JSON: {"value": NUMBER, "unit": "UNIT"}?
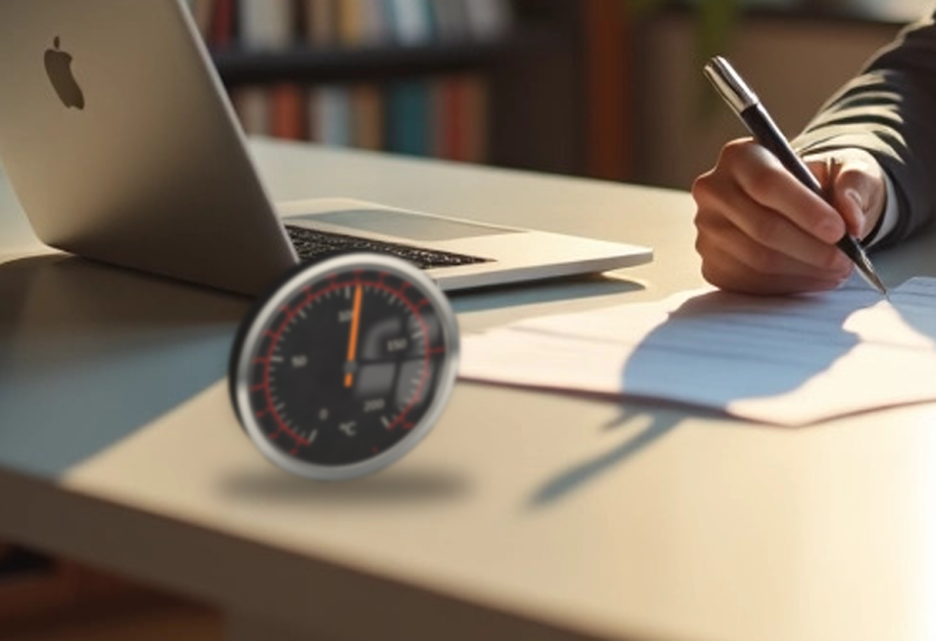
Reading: {"value": 105, "unit": "°C"}
